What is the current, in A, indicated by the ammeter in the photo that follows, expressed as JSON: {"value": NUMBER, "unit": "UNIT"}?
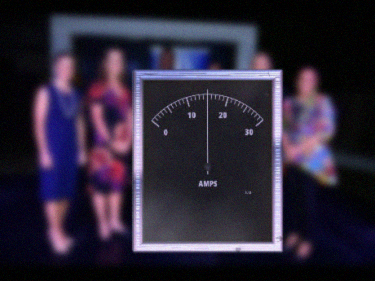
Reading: {"value": 15, "unit": "A"}
